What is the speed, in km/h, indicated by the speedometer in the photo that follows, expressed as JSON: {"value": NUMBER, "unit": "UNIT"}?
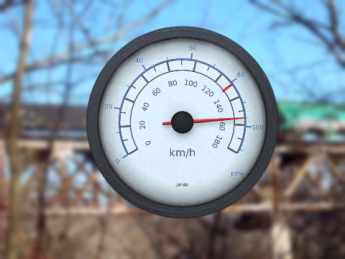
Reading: {"value": 155, "unit": "km/h"}
